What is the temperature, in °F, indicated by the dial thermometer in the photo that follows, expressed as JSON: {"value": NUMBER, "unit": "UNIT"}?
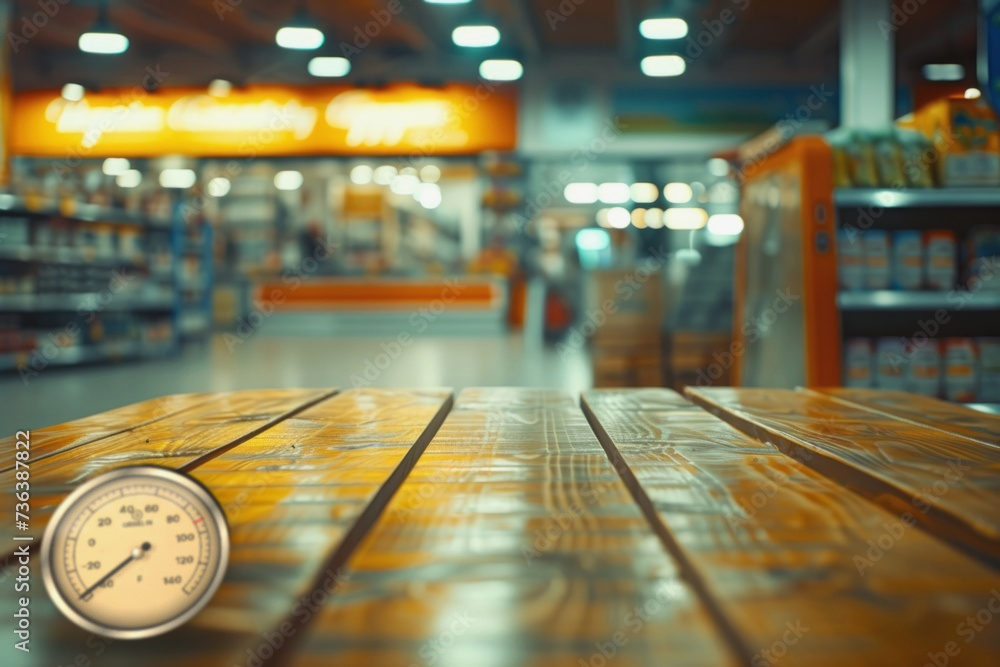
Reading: {"value": -36, "unit": "°F"}
